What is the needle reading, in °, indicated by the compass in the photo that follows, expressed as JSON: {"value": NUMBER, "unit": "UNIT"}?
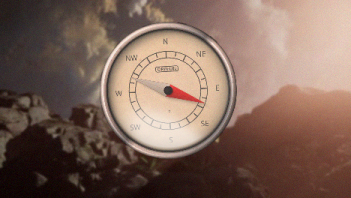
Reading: {"value": 112.5, "unit": "°"}
